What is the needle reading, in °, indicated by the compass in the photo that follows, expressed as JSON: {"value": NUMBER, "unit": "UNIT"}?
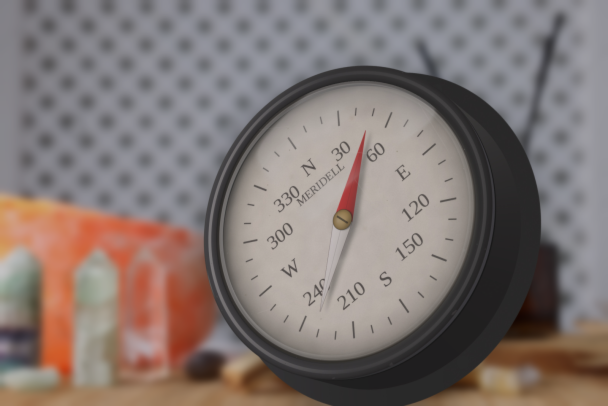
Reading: {"value": 50, "unit": "°"}
